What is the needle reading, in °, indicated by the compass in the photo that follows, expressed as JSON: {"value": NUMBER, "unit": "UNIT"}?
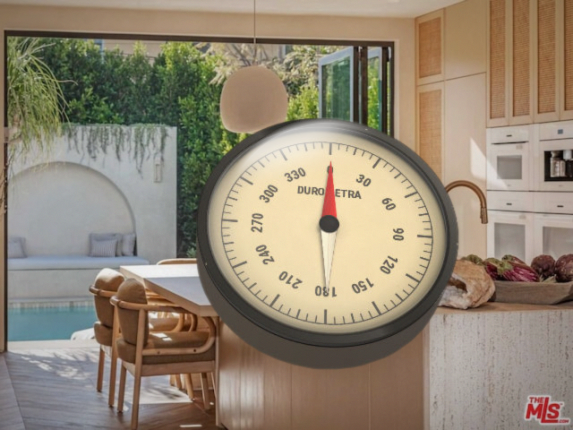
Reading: {"value": 0, "unit": "°"}
